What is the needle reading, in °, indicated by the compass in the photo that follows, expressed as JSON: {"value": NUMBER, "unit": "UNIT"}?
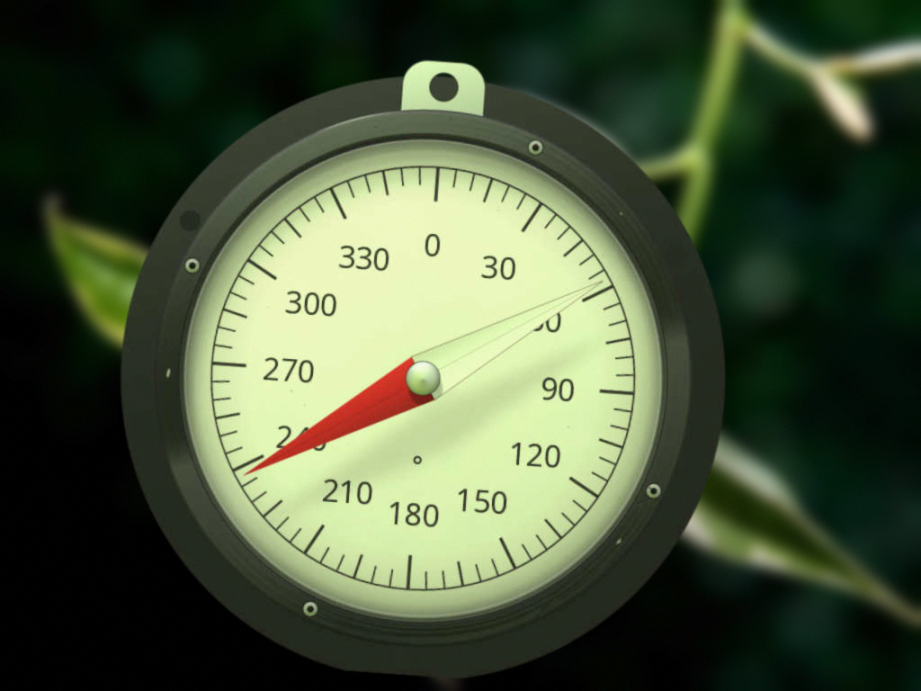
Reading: {"value": 237.5, "unit": "°"}
